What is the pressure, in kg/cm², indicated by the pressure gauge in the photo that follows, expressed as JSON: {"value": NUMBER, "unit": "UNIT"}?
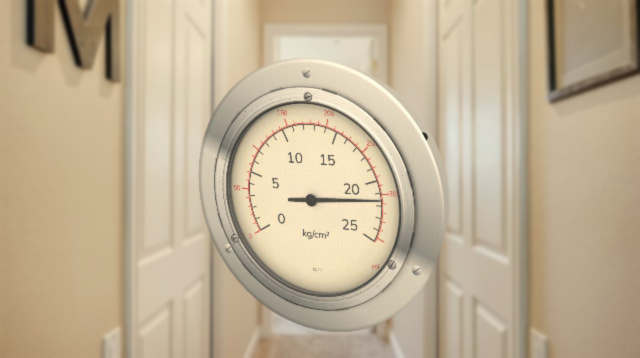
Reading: {"value": 21.5, "unit": "kg/cm²"}
